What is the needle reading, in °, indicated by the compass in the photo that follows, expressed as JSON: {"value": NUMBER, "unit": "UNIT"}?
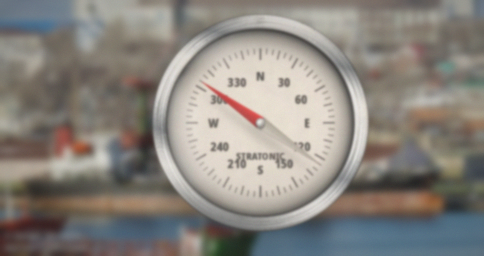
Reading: {"value": 305, "unit": "°"}
